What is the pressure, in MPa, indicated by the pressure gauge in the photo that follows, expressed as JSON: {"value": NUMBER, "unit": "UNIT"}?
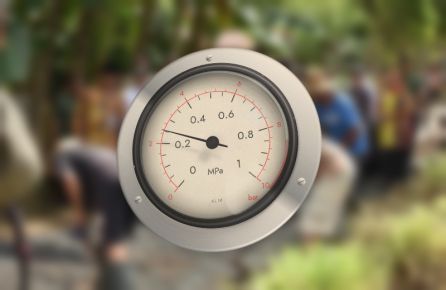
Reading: {"value": 0.25, "unit": "MPa"}
